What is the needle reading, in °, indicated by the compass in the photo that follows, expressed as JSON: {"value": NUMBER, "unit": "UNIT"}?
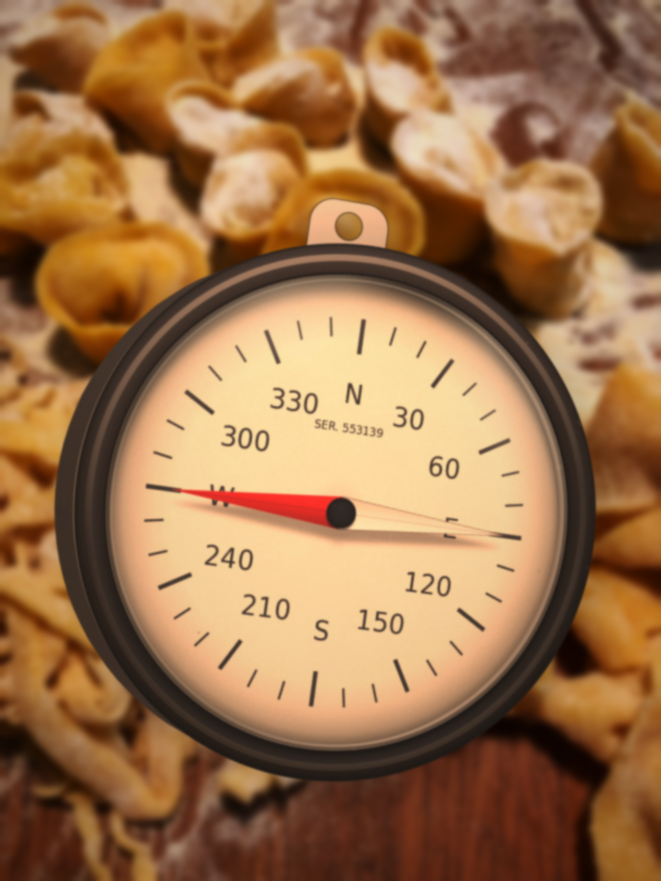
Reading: {"value": 270, "unit": "°"}
